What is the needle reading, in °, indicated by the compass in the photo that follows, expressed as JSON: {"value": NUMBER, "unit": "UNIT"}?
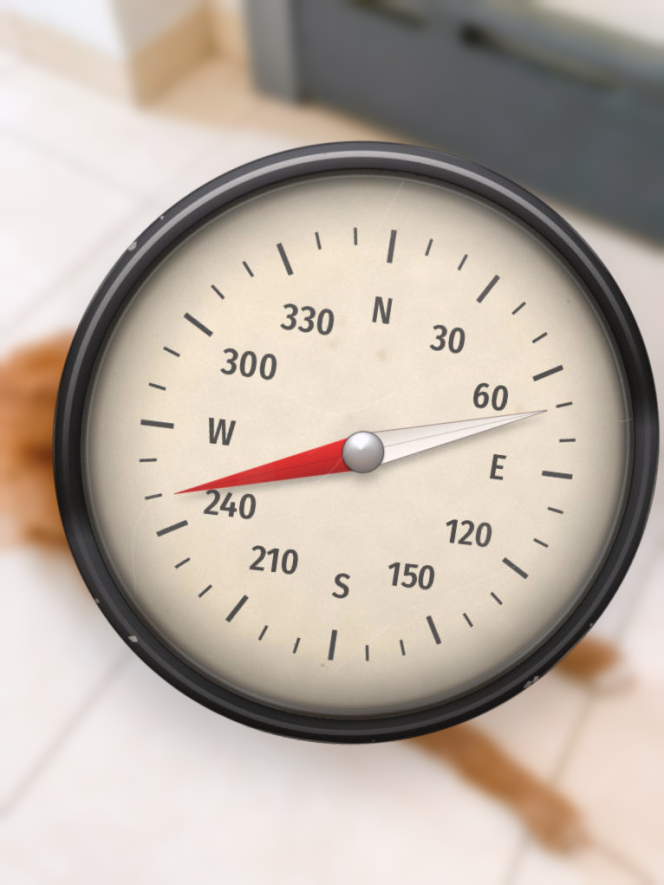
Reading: {"value": 250, "unit": "°"}
